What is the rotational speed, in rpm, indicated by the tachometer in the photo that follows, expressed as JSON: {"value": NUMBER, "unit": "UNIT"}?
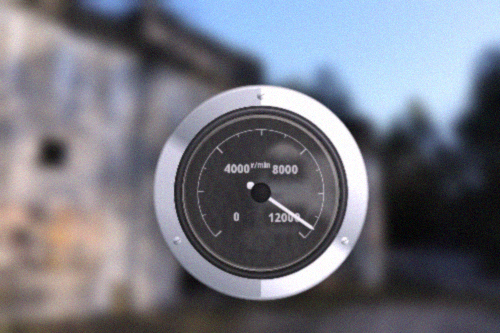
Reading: {"value": 11500, "unit": "rpm"}
